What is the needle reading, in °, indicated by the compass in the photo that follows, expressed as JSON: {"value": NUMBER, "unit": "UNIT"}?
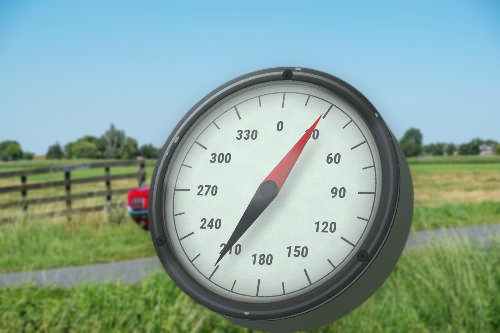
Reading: {"value": 30, "unit": "°"}
